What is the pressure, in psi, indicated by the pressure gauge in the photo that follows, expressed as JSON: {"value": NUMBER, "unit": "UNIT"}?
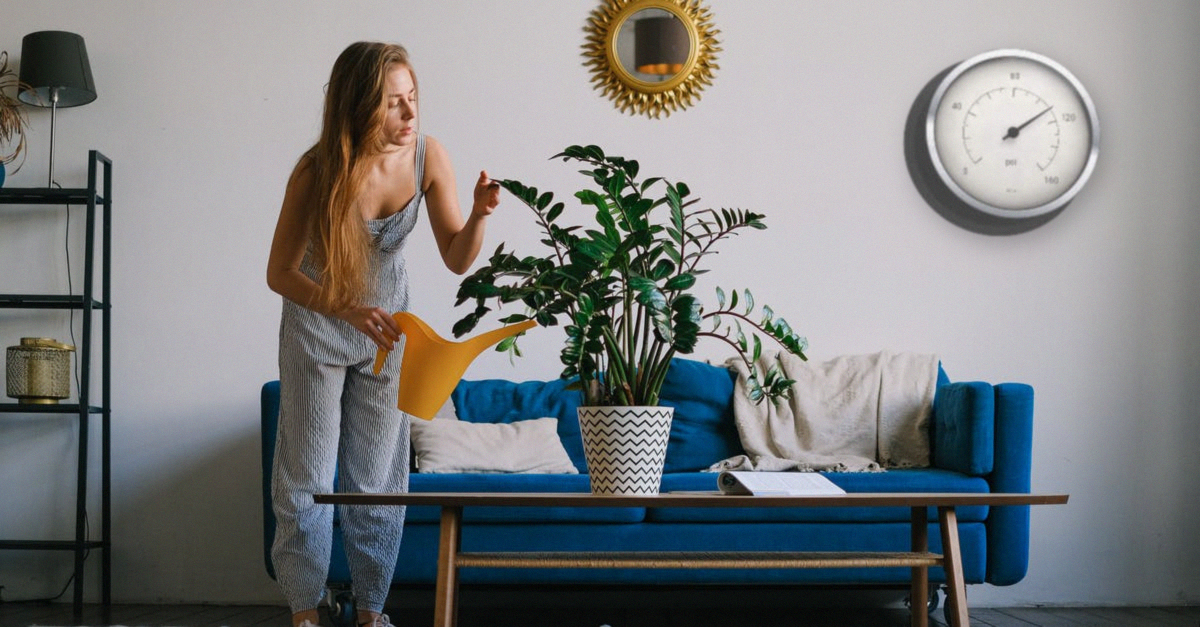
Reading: {"value": 110, "unit": "psi"}
